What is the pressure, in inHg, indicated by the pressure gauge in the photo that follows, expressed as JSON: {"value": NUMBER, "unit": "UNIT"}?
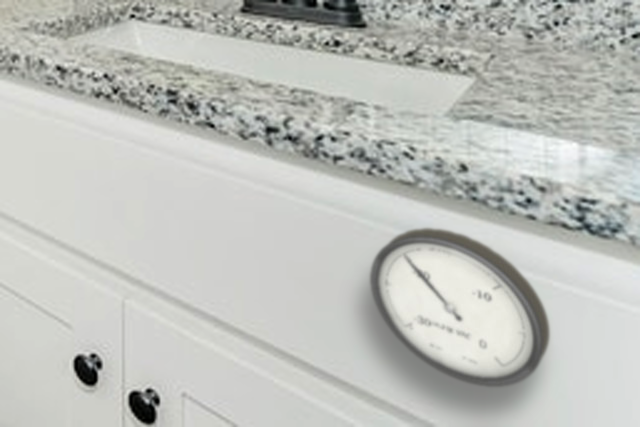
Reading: {"value": -20, "unit": "inHg"}
